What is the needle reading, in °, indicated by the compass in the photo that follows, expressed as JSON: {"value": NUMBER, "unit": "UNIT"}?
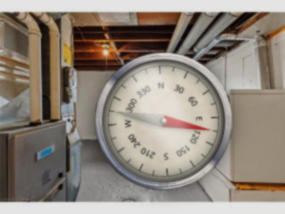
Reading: {"value": 105, "unit": "°"}
